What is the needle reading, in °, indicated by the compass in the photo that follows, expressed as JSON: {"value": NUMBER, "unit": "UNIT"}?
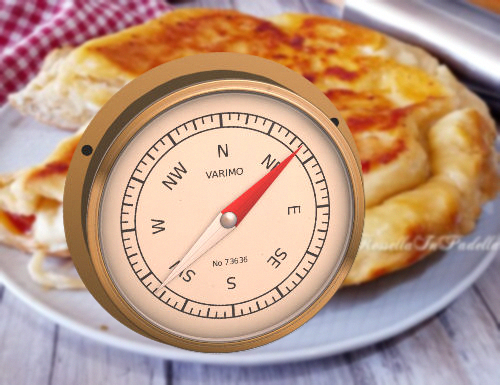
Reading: {"value": 50, "unit": "°"}
